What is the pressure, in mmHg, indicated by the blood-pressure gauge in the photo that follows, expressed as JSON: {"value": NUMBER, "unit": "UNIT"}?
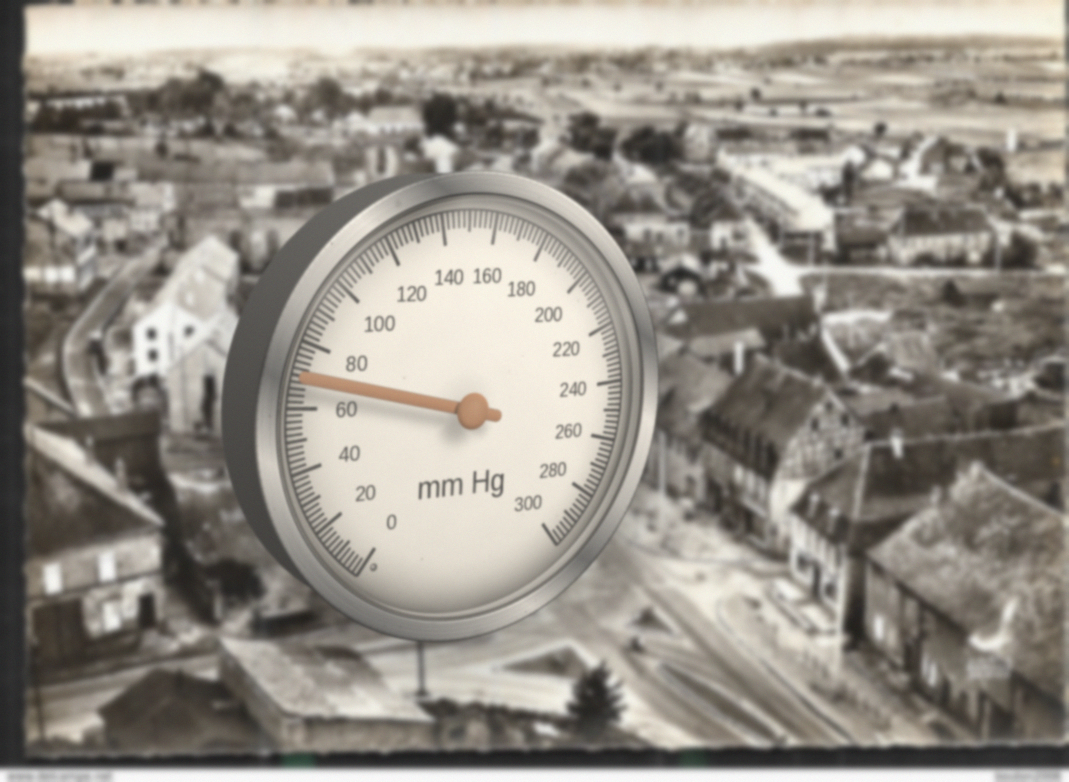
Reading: {"value": 70, "unit": "mmHg"}
